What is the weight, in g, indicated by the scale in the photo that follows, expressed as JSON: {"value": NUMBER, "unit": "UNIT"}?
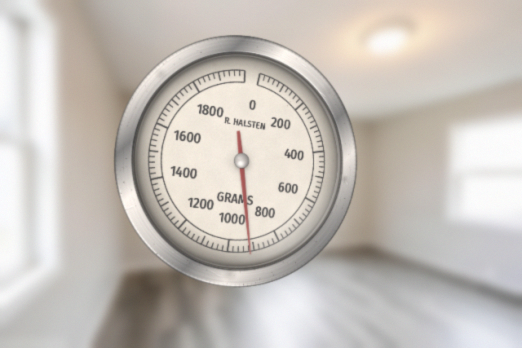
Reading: {"value": 920, "unit": "g"}
